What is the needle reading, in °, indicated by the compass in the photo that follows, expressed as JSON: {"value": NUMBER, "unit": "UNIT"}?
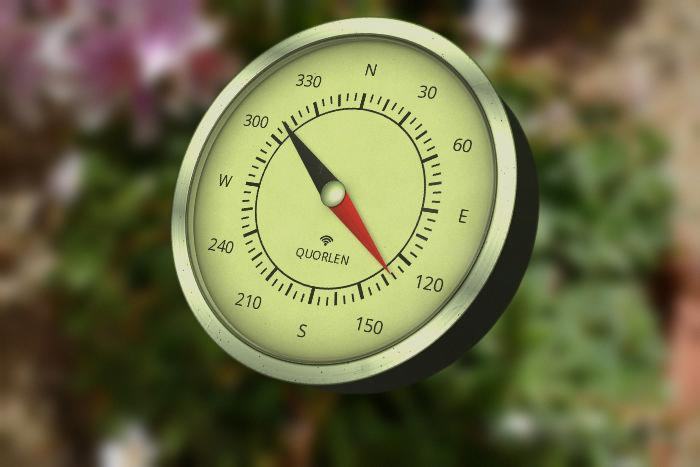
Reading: {"value": 130, "unit": "°"}
